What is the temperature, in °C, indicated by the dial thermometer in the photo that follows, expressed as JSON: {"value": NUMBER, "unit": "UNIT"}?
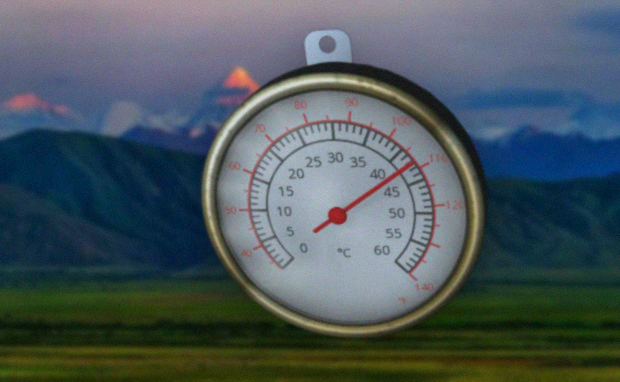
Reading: {"value": 42, "unit": "°C"}
